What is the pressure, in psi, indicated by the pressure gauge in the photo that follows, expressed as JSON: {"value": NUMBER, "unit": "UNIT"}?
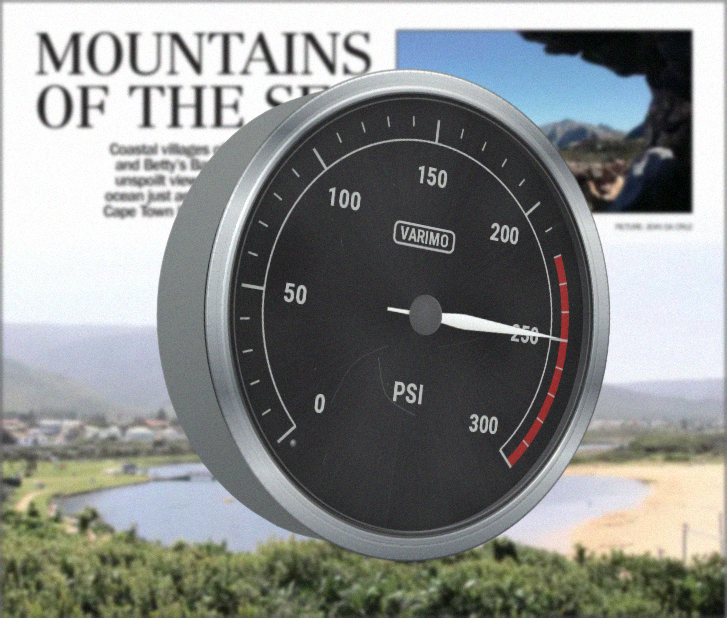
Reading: {"value": 250, "unit": "psi"}
